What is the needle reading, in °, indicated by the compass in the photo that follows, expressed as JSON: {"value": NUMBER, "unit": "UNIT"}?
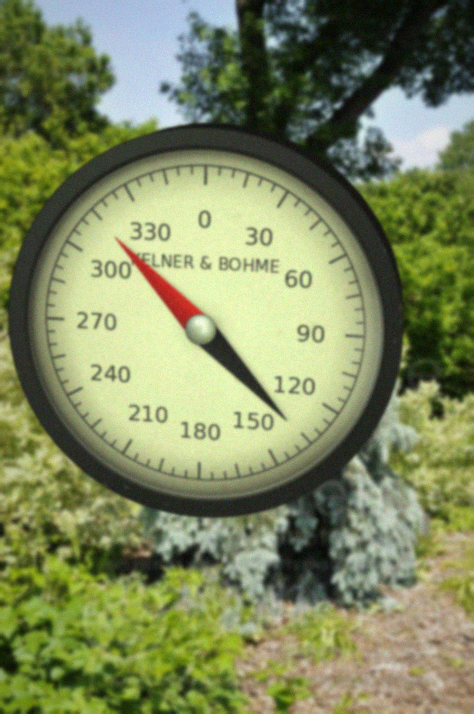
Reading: {"value": 315, "unit": "°"}
